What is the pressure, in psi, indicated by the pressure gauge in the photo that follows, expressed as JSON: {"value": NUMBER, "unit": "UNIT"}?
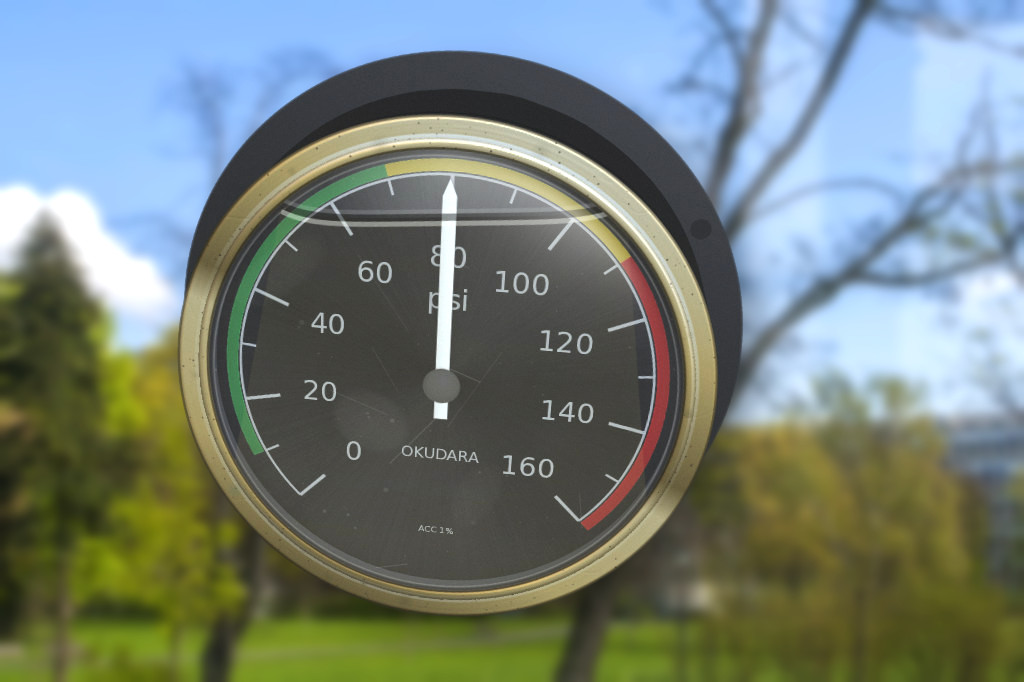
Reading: {"value": 80, "unit": "psi"}
